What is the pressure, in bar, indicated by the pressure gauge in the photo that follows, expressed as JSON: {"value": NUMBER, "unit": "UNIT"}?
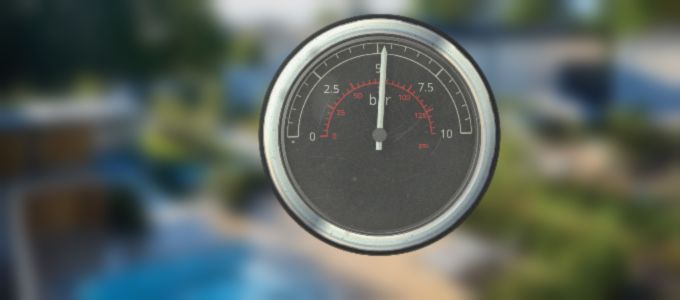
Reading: {"value": 5.25, "unit": "bar"}
